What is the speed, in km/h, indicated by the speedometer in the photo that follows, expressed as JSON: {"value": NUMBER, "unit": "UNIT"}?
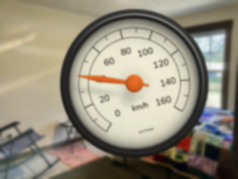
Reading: {"value": 40, "unit": "km/h"}
